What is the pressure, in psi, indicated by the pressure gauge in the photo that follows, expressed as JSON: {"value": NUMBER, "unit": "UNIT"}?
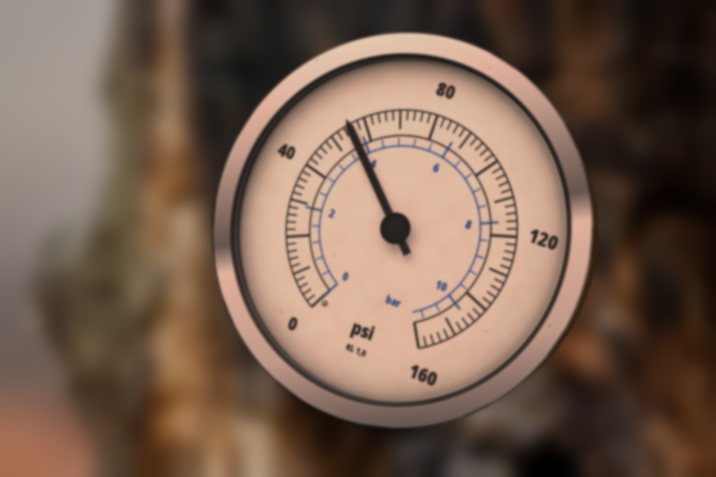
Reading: {"value": 56, "unit": "psi"}
